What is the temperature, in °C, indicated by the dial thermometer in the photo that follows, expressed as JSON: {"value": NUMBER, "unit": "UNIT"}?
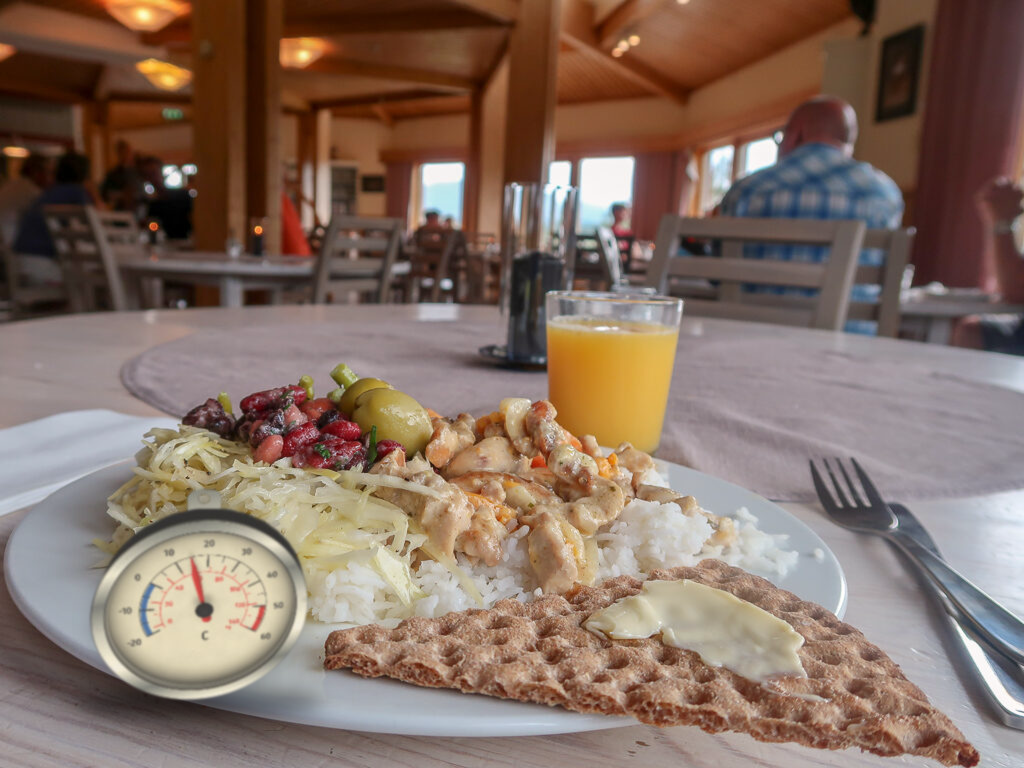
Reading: {"value": 15, "unit": "°C"}
